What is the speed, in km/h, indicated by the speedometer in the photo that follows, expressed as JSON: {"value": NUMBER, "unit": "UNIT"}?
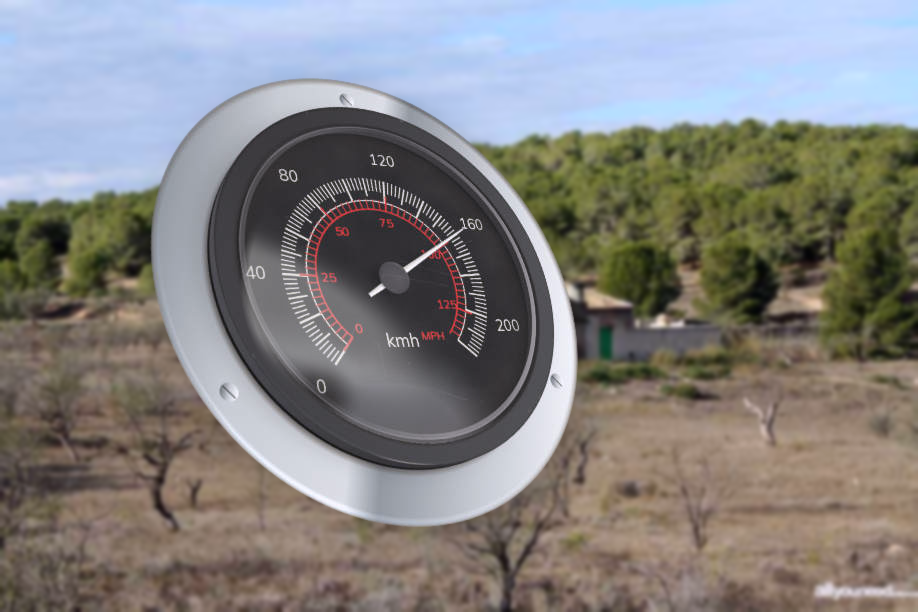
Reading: {"value": 160, "unit": "km/h"}
